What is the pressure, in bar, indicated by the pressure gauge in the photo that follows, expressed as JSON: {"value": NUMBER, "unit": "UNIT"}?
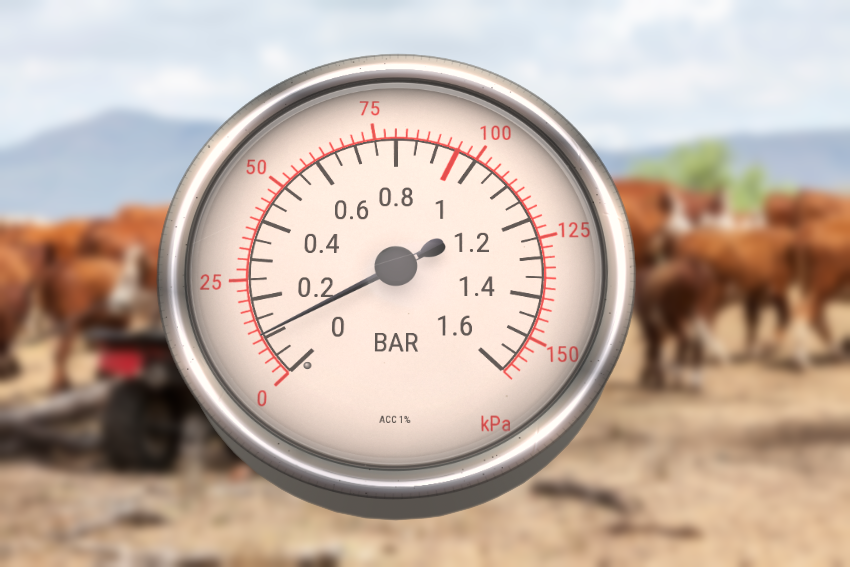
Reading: {"value": 0.1, "unit": "bar"}
